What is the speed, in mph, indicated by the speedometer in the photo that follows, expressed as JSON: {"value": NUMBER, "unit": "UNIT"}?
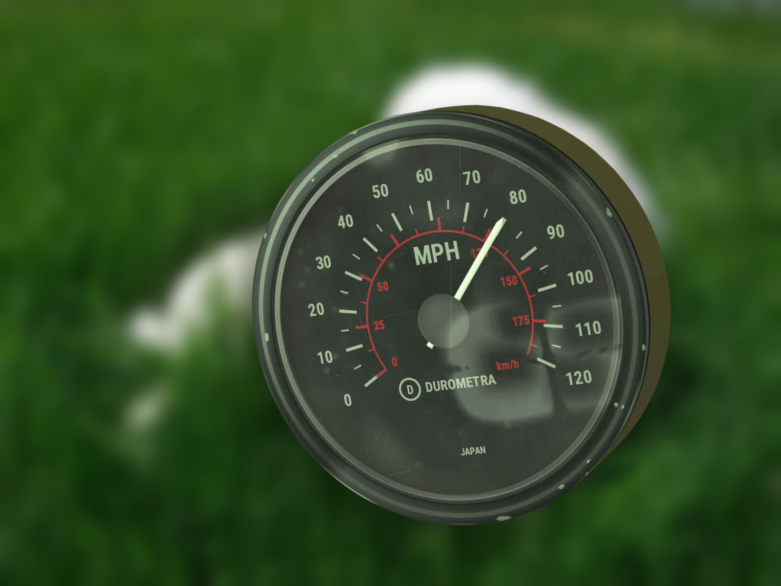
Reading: {"value": 80, "unit": "mph"}
